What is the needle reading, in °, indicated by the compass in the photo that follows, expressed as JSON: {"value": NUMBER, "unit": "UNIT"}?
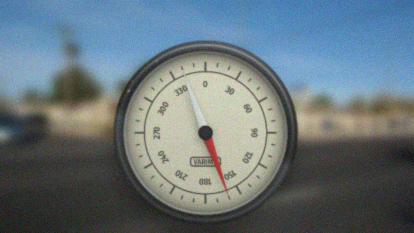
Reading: {"value": 160, "unit": "°"}
